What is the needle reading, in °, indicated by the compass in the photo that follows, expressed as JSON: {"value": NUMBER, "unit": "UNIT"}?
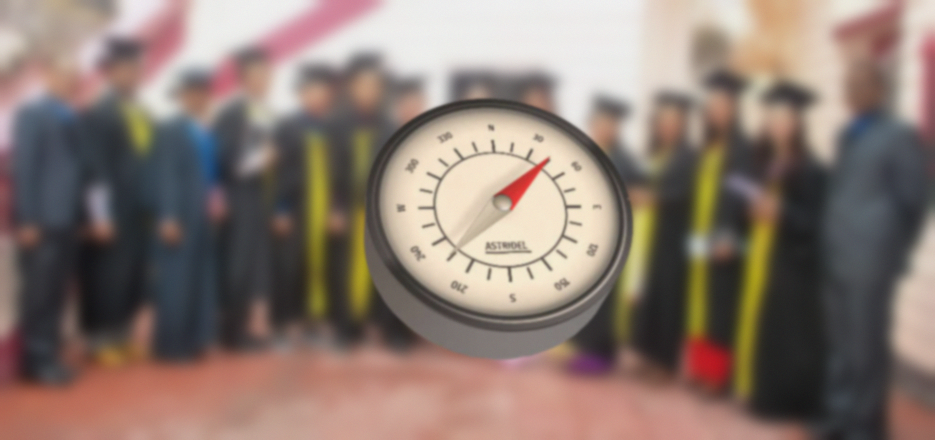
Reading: {"value": 45, "unit": "°"}
